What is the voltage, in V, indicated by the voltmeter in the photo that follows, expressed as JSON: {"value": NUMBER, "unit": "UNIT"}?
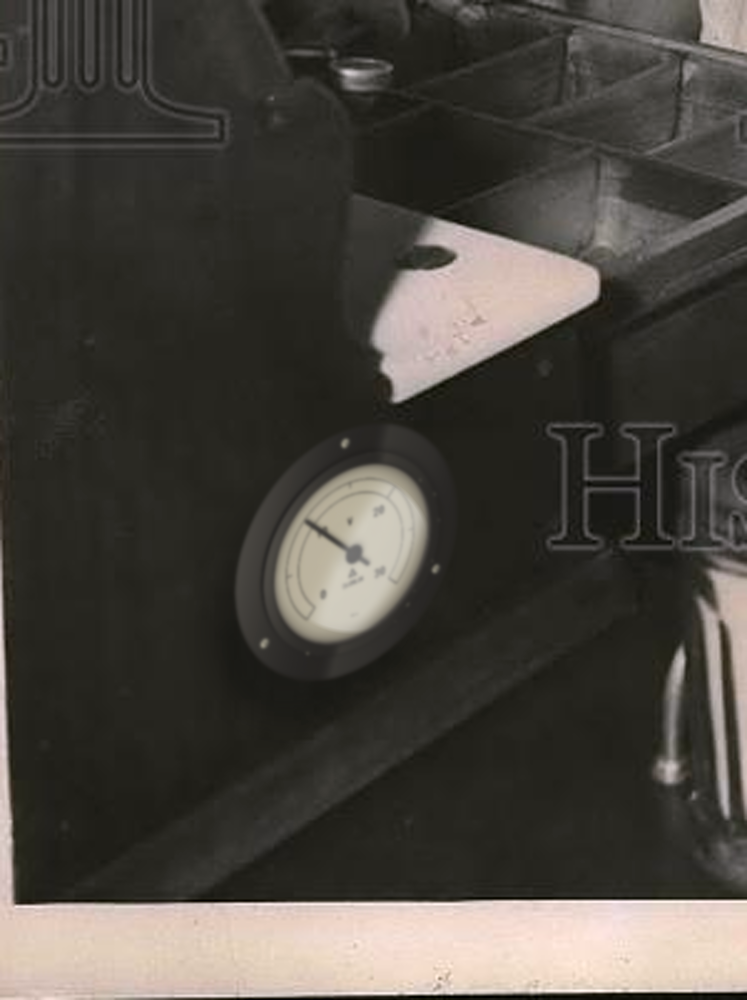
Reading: {"value": 10, "unit": "V"}
